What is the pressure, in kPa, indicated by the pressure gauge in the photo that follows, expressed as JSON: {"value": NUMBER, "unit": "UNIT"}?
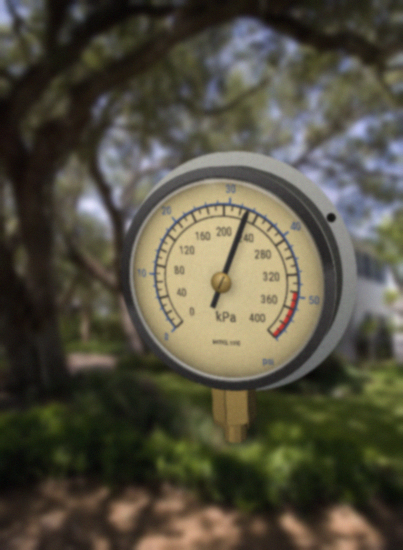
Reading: {"value": 230, "unit": "kPa"}
